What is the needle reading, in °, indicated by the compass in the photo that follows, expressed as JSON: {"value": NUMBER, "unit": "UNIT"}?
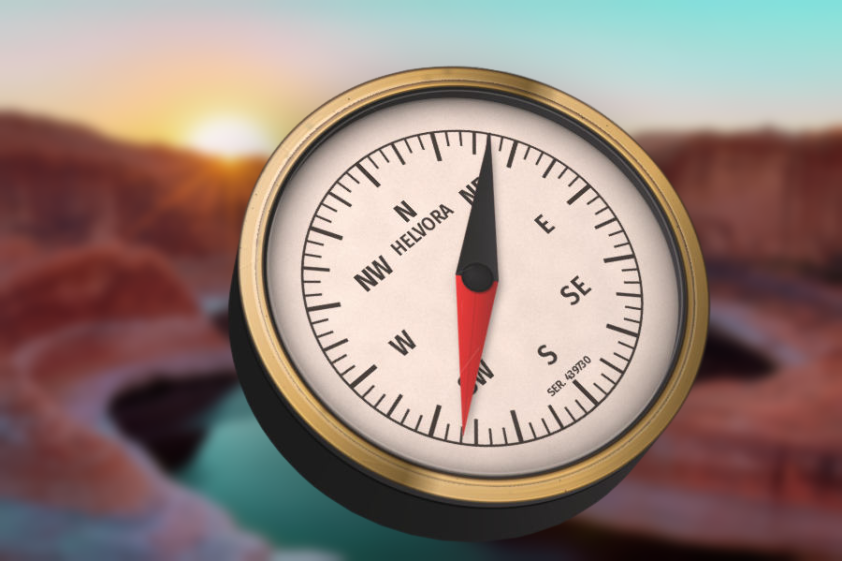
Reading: {"value": 230, "unit": "°"}
